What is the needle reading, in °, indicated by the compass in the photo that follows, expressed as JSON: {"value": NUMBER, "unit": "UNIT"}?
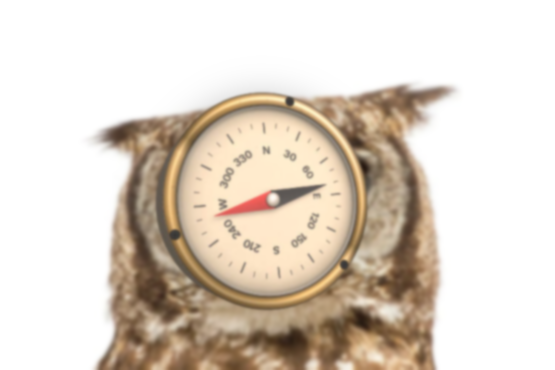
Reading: {"value": 260, "unit": "°"}
